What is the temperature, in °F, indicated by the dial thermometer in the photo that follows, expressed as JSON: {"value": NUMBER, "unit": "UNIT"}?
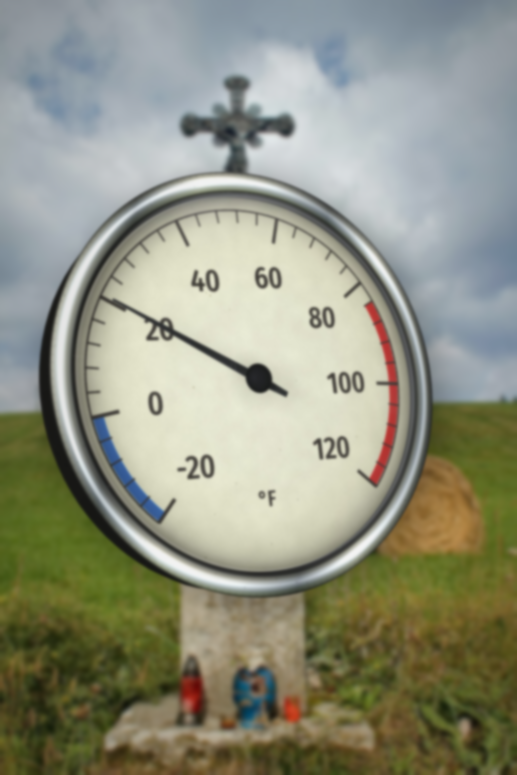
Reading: {"value": 20, "unit": "°F"}
